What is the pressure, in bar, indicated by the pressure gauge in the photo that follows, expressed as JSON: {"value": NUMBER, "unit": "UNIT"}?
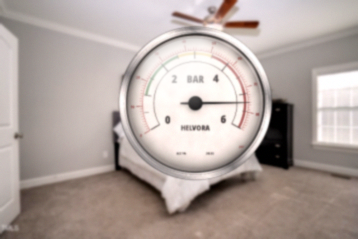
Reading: {"value": 5.25, "unit": "bar"}
